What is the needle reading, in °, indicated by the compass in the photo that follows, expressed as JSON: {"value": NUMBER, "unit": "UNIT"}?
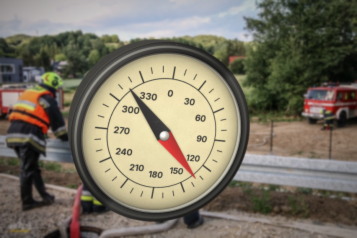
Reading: {"value": 135, "unit": "°"}
